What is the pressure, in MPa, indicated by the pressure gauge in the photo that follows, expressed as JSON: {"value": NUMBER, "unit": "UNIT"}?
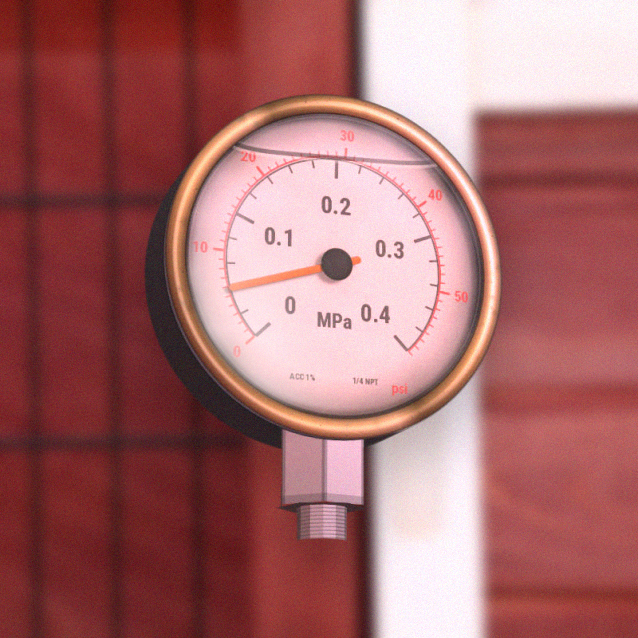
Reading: {"value": 0.04, "unit": "MPa"}
